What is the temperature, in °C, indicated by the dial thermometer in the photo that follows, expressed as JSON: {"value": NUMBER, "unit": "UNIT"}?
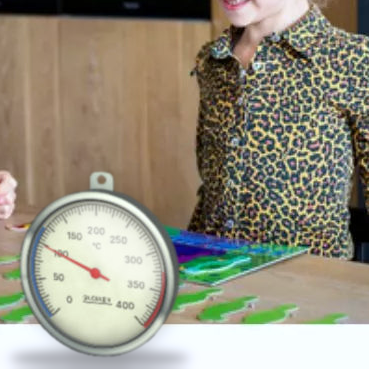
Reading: {"value": 100, "unit": "°C"}
